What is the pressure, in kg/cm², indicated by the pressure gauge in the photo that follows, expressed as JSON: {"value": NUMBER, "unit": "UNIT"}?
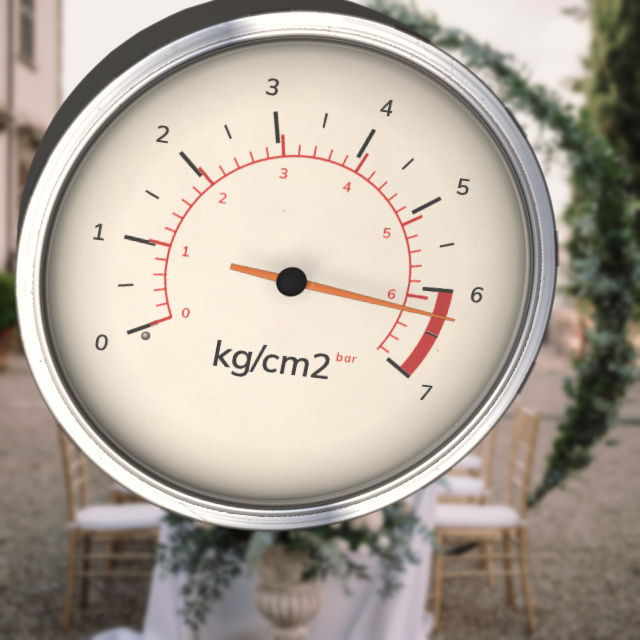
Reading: {"value": 6.25, "unit": "kg/cm²"}
